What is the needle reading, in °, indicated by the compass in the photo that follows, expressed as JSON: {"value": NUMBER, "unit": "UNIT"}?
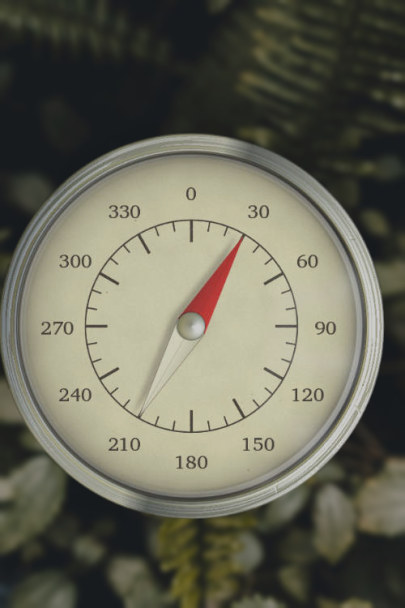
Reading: {"value": 30, "unit": "°"}
